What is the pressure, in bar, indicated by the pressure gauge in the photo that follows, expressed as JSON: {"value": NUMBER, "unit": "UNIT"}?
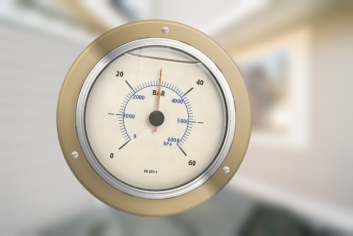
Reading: {"value": 30, "unit": "bar"}
